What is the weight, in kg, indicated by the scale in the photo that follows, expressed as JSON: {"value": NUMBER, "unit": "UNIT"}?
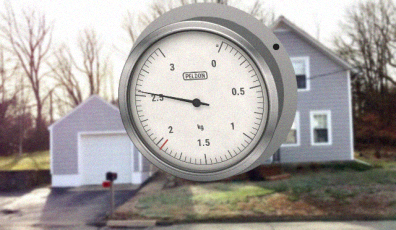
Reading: {"value": 2.55, "unit": "kg"}
